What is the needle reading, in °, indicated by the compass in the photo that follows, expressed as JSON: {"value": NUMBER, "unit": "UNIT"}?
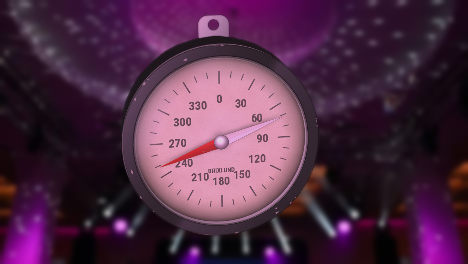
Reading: {"value": 250, "unit": "°"}
